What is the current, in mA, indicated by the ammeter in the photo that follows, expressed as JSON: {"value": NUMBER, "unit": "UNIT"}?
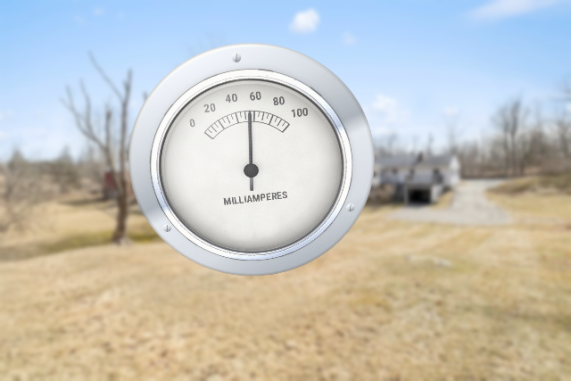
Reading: {"value": 55, "unit": "mA"}
